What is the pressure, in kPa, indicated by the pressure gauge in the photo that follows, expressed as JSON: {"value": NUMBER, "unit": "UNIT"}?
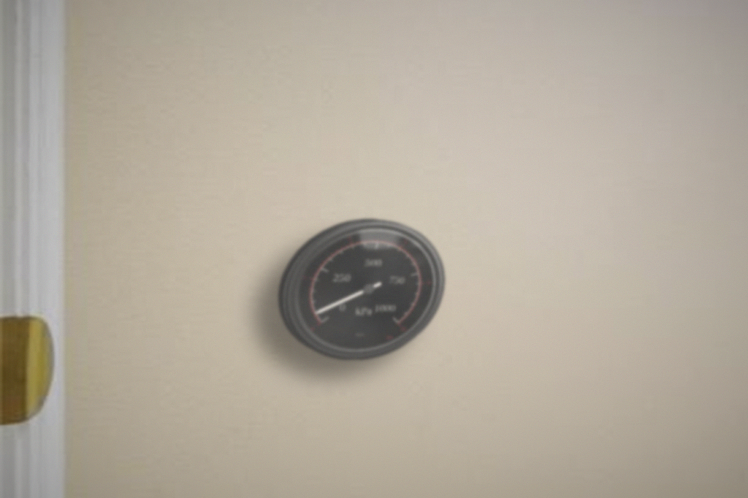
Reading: {"value": 50, "unit": "kPa"}
